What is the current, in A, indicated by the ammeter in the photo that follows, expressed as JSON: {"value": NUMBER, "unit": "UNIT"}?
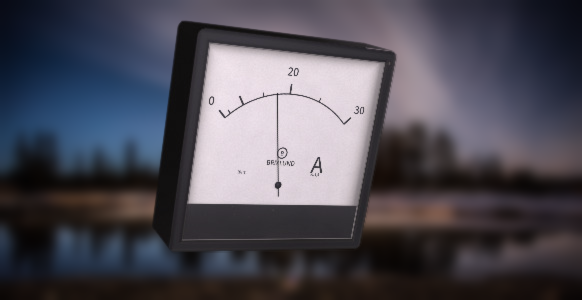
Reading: {"value": 17.5, "unit": "A"}
